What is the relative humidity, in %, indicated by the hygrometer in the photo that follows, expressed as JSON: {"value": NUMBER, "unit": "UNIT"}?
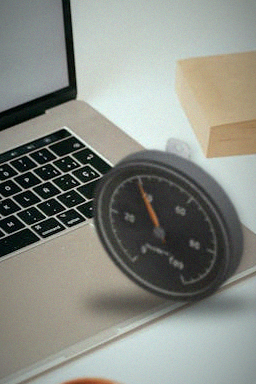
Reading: {"value": 40, "unit": "%"}
